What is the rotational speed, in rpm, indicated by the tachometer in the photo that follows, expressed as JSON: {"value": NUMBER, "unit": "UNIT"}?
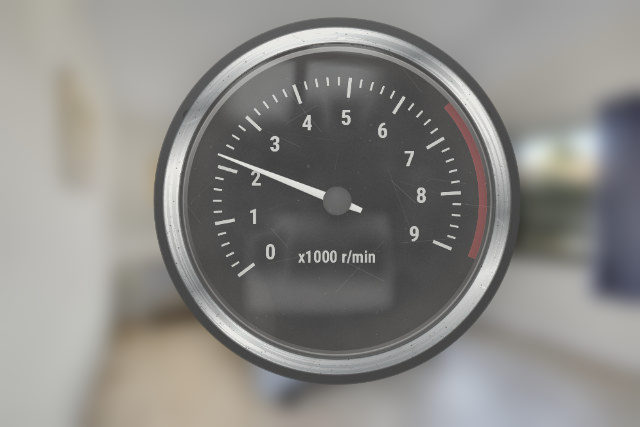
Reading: {"value": 2200, "unit": "rpm"}
